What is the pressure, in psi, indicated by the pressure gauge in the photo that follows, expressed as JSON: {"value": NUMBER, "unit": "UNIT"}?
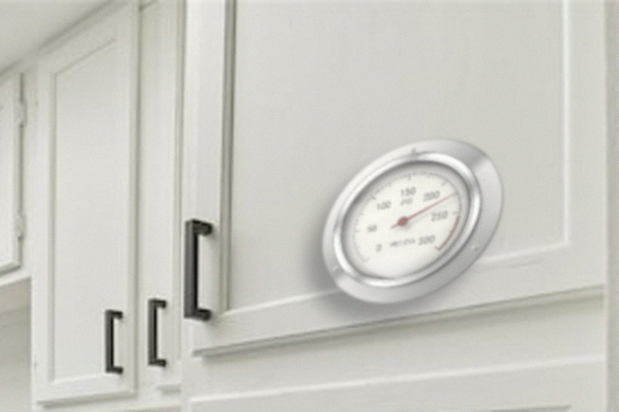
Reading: {"value": 225, "unit": "psi"}
